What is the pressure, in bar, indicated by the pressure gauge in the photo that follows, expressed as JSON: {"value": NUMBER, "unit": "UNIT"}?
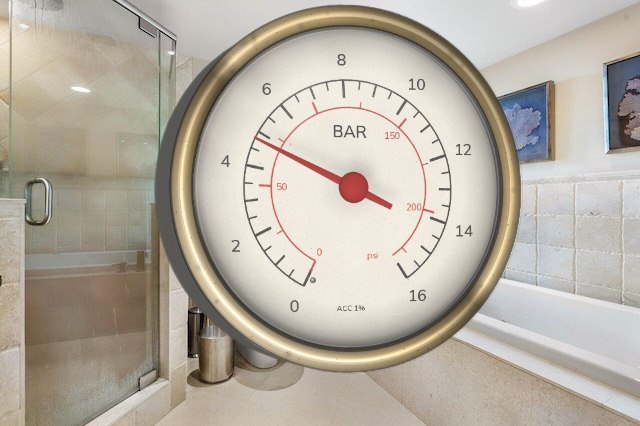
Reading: {"value": 4.75, "unit": "bar"}
